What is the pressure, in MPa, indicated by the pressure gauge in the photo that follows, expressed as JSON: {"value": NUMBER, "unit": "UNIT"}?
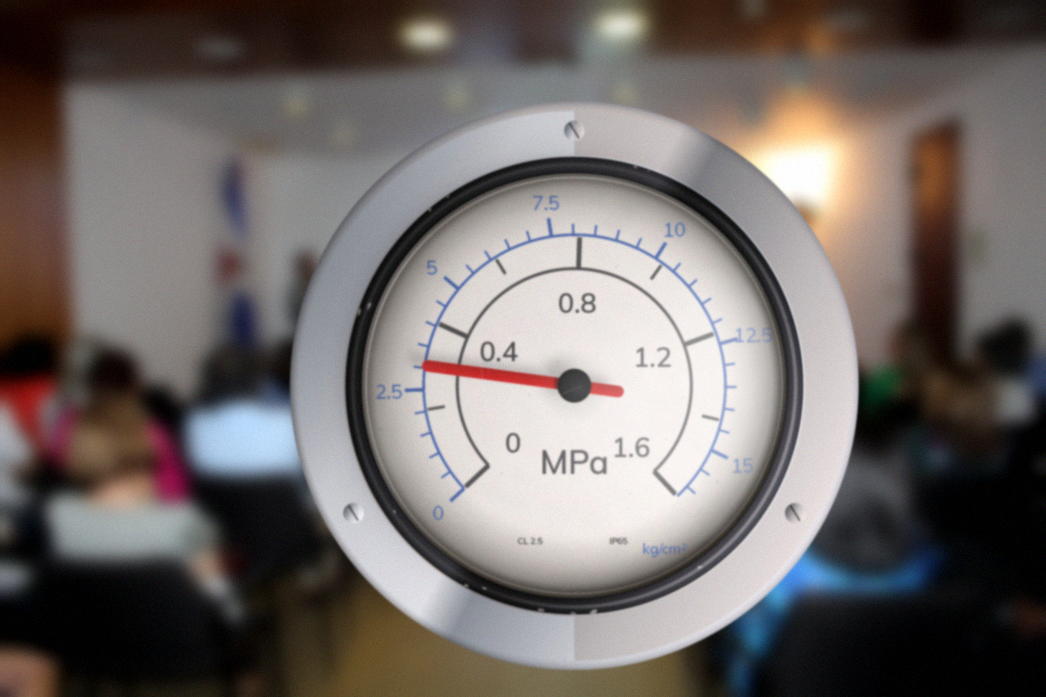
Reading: {"value": 0.3, "unit": "MPa"}
